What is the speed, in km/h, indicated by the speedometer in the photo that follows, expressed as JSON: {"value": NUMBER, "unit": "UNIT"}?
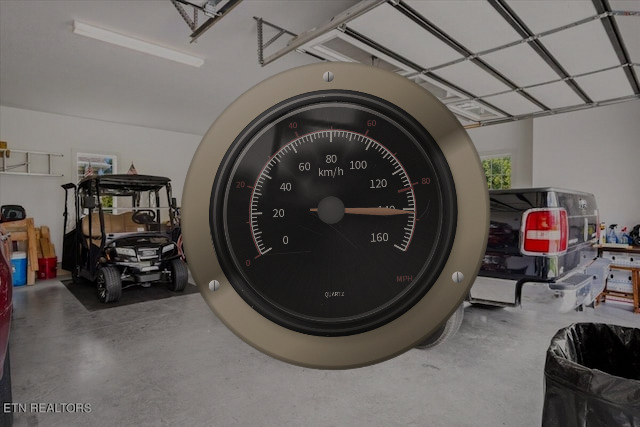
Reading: {"value": 142, "unit": "km/h"}
